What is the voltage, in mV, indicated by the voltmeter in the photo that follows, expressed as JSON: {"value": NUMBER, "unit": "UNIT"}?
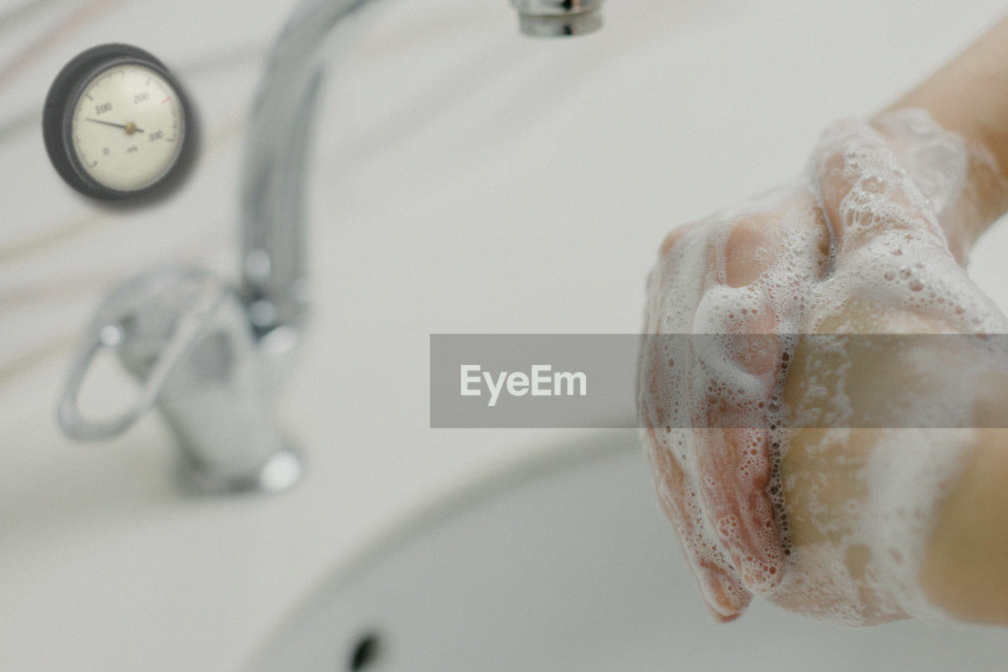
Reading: {"value": 70, "unit": "mV"}
